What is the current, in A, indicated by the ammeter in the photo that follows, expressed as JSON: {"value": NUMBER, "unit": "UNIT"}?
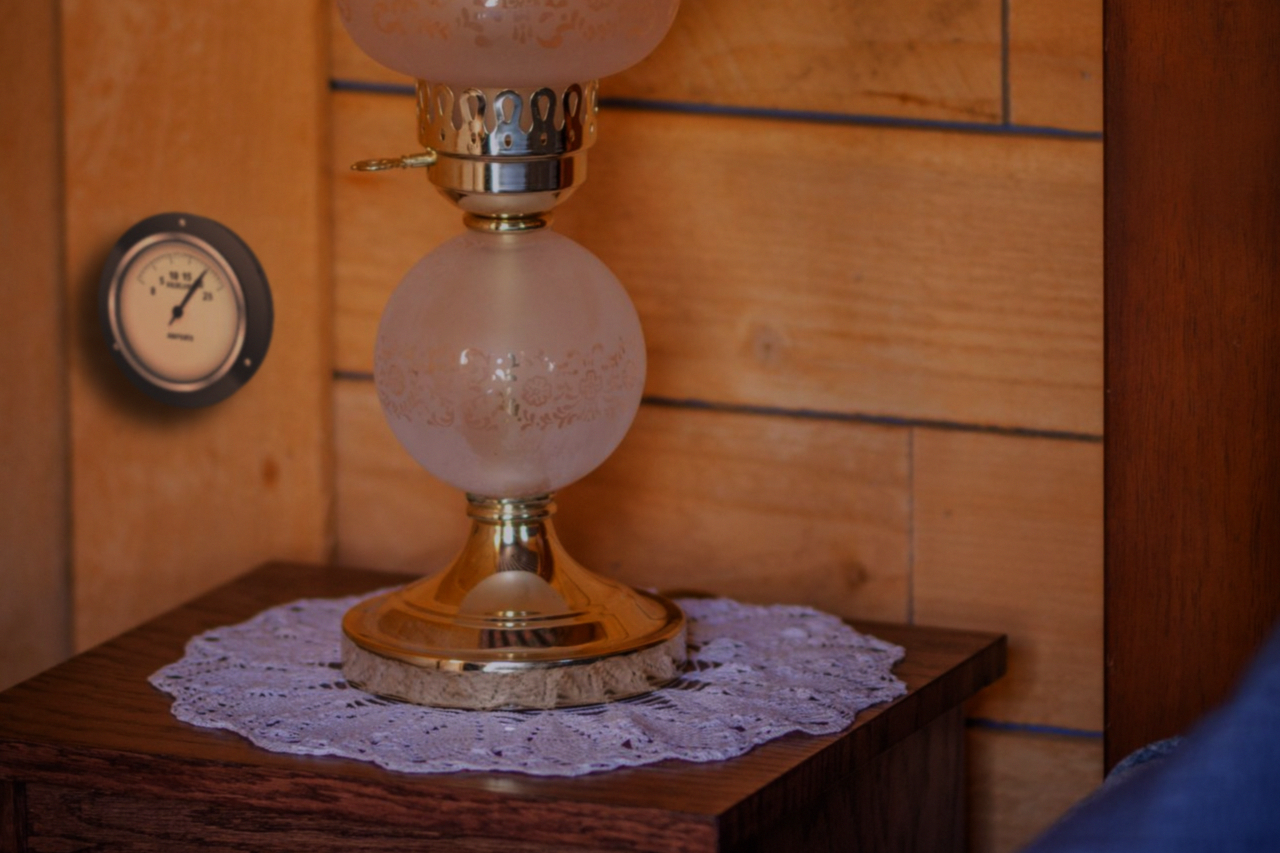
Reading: {"value": 20, "unit": "A"}
